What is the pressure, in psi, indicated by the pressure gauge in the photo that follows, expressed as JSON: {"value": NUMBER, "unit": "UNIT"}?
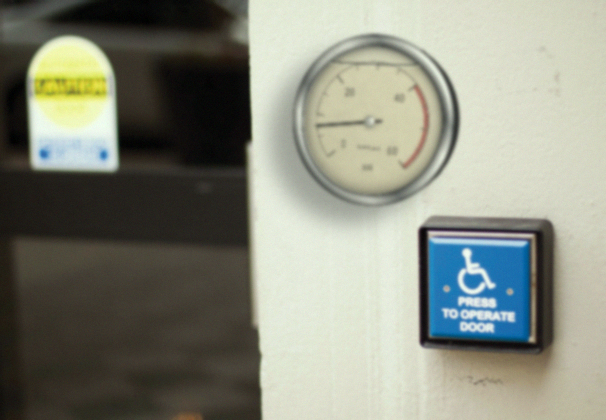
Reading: {"value": 7.5, "unit": "psi"}
